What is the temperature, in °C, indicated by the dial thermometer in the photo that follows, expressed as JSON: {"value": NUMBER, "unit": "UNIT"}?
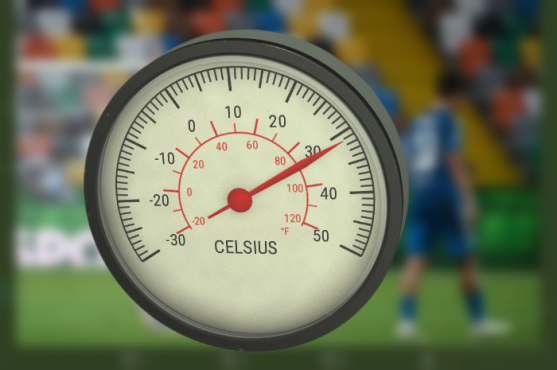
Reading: {"value": 31, "unit": "°C"}
